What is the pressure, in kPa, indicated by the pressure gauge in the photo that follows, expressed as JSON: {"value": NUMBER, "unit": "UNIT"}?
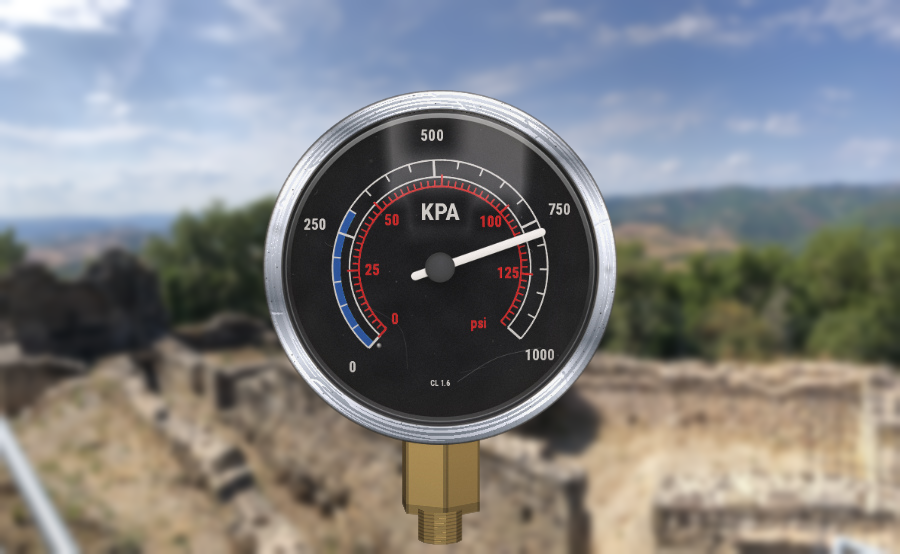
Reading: {"value": 775, "unit": "kPa"}
